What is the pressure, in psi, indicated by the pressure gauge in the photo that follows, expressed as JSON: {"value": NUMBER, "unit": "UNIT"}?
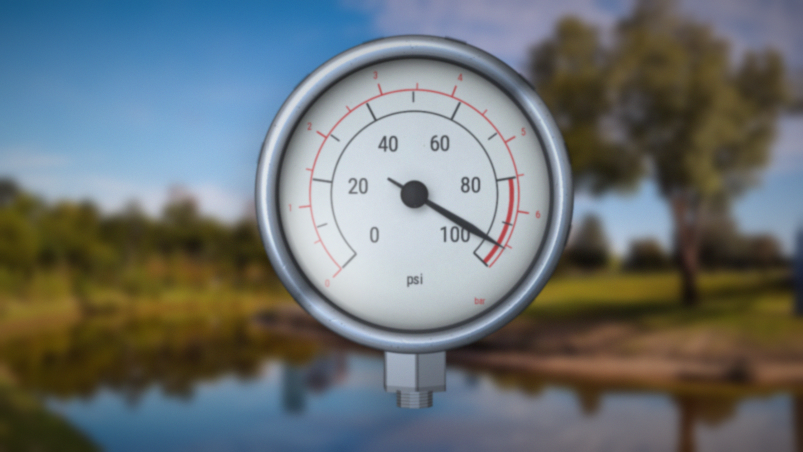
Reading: {"value": 95, "unit": "psi"}
